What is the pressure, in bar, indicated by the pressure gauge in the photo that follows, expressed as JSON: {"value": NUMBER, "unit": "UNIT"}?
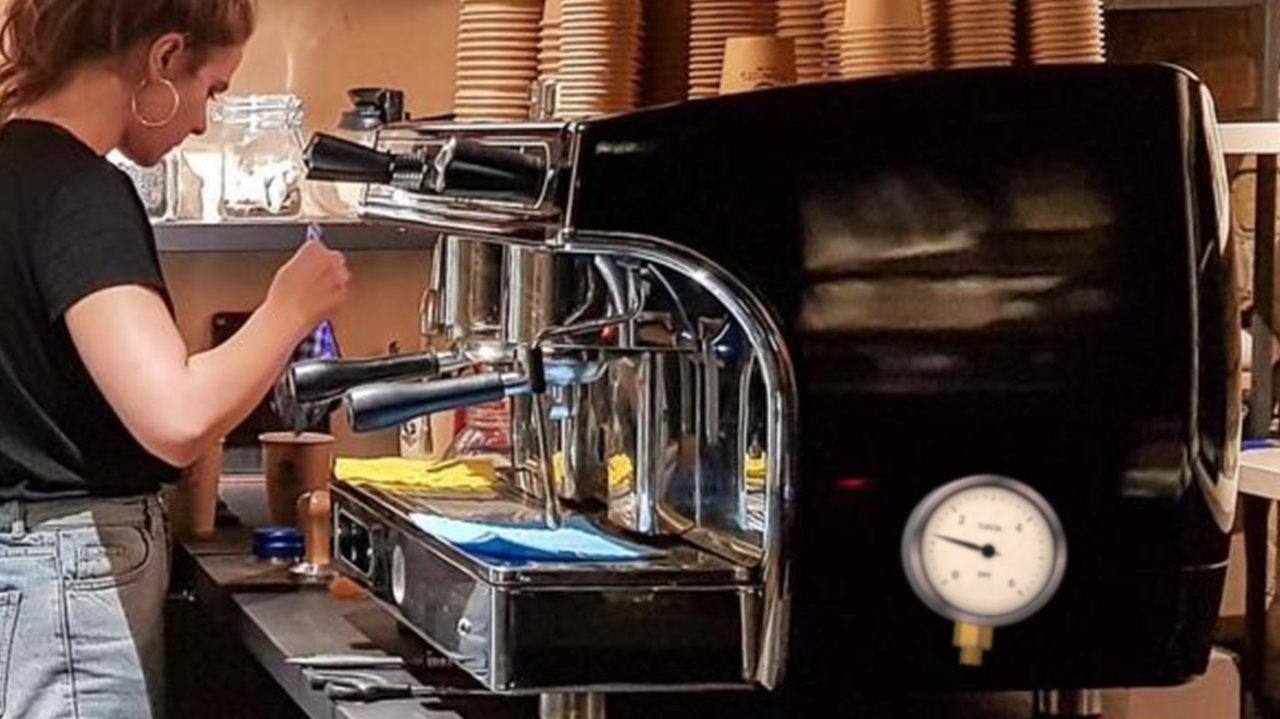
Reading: {"value": 1.2, "unit": "bar"}
